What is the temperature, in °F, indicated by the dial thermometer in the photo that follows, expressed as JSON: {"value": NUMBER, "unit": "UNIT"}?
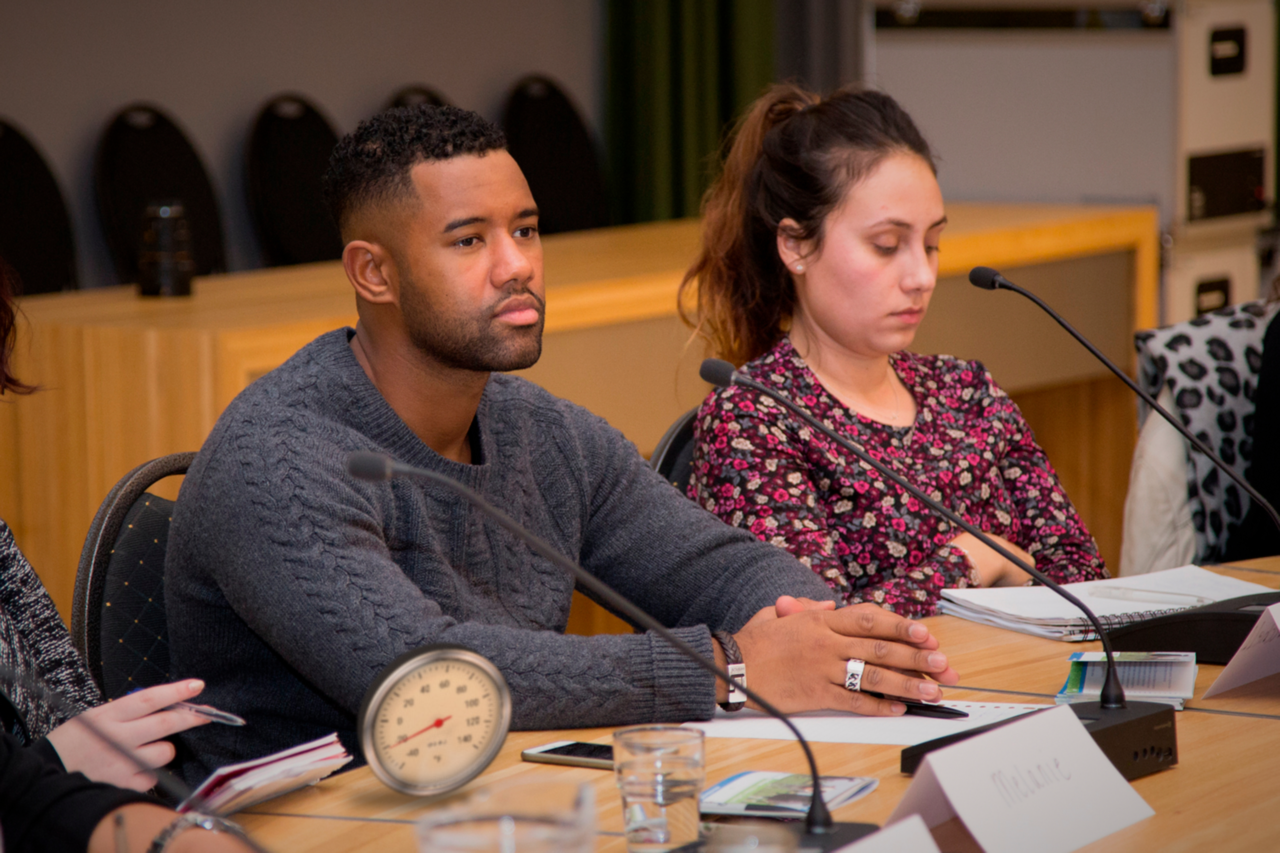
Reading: {"value": -20, "unit": "°F"}
